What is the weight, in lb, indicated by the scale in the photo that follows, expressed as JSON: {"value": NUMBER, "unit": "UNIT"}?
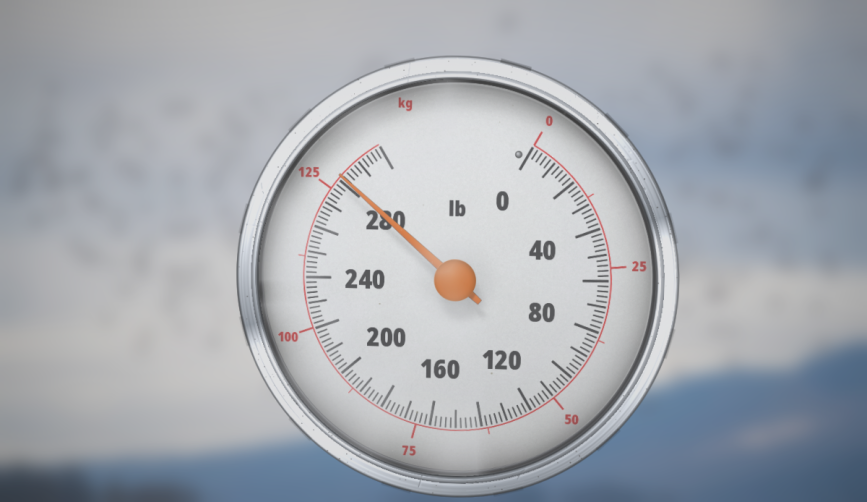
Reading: {"value": 282, "unit": "lb"}
